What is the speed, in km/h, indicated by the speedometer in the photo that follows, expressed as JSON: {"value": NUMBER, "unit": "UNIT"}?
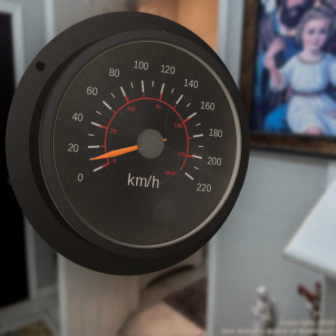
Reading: {"value": 10, "unit": "km/h"}
